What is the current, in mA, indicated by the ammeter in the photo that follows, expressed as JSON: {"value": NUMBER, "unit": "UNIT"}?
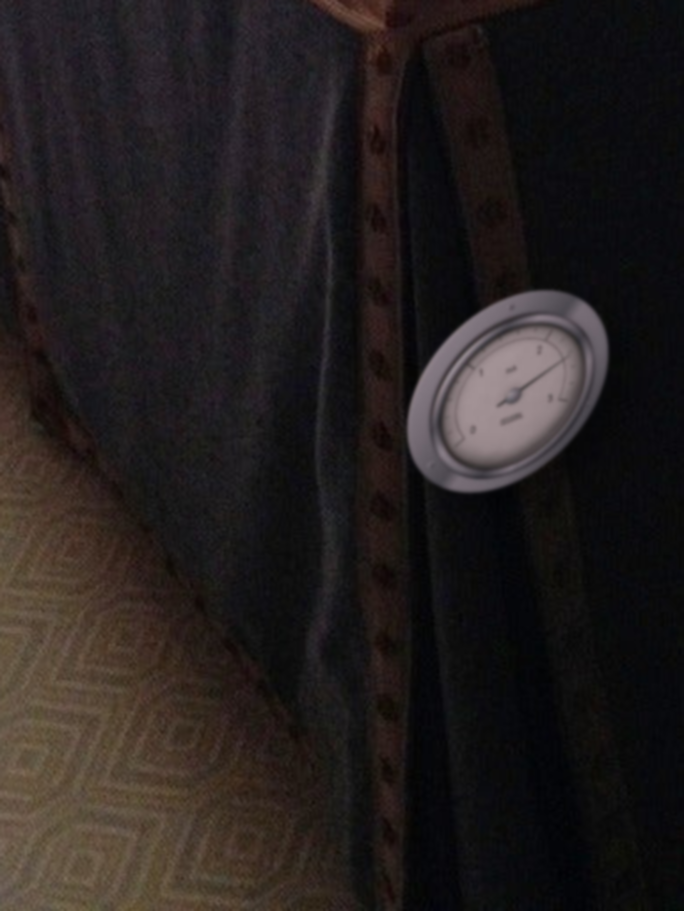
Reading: {"value": 2.4, "unit": "mA"}
